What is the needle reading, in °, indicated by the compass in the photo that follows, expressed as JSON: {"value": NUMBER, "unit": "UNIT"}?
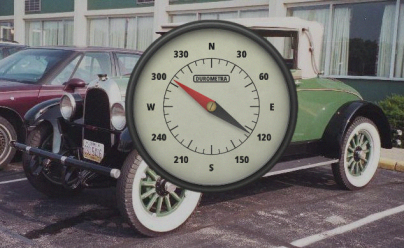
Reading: {"value": 305, "unit": "°"}
